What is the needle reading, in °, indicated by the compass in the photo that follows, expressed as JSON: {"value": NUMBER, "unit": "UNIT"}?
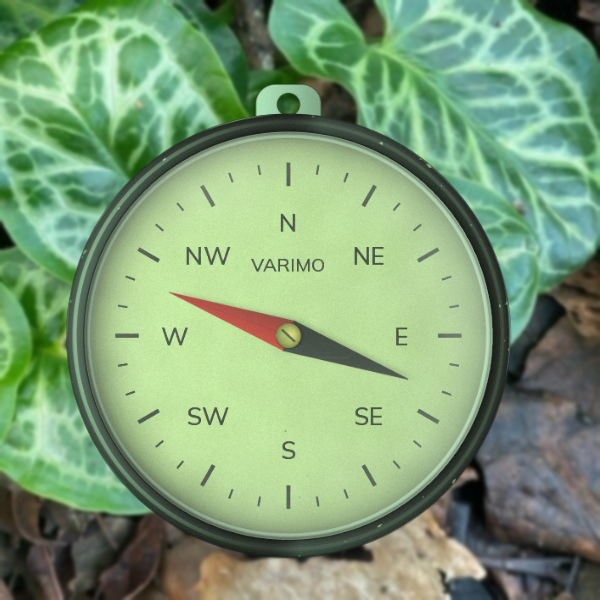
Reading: {"value": 290, "unit": "°"}
